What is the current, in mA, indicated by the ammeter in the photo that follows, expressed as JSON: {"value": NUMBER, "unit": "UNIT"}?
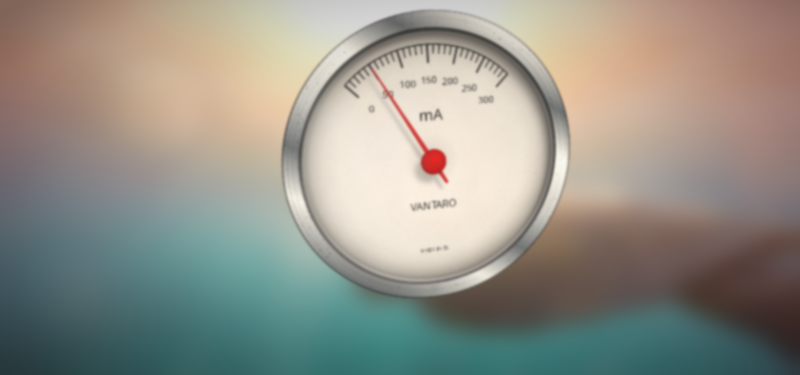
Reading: {"value": 50, "unit": "mA"}
